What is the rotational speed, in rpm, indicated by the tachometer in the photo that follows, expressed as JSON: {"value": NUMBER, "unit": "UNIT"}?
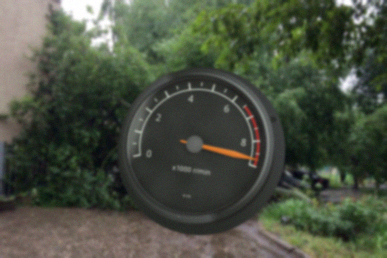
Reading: {"value": 8750, "unit": "rpm"}
